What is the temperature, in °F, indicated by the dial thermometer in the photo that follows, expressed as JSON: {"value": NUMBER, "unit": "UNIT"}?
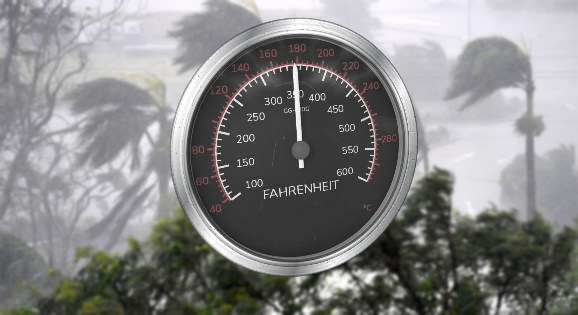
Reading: {"value": 350, "unit": "°F"}
